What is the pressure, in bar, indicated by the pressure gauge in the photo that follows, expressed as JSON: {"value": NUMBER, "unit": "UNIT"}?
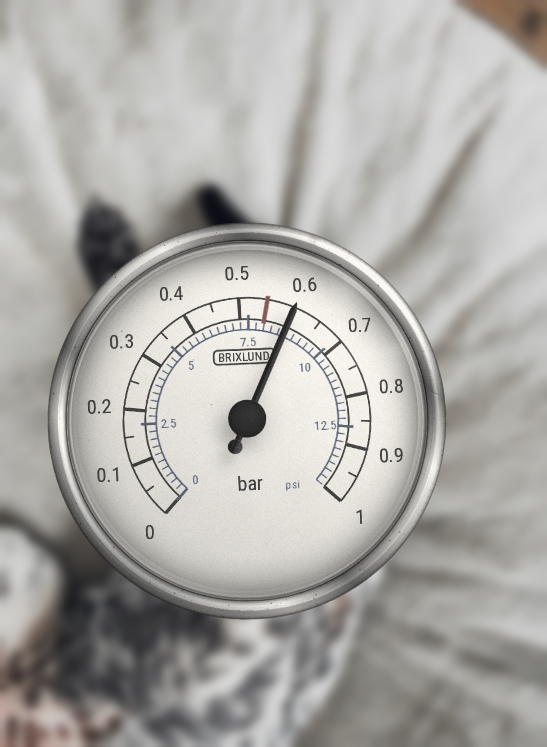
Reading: {"value": 0.6, "unit": "bar"}
